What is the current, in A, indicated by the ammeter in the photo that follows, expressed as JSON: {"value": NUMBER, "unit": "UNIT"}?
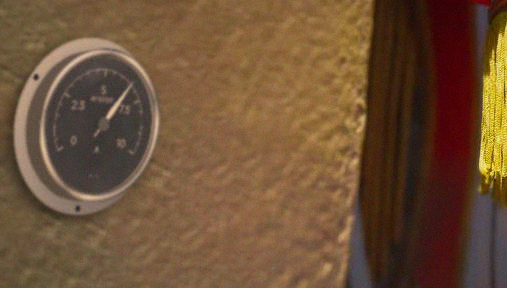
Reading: {"value": 6.5, "unit": "A"}
